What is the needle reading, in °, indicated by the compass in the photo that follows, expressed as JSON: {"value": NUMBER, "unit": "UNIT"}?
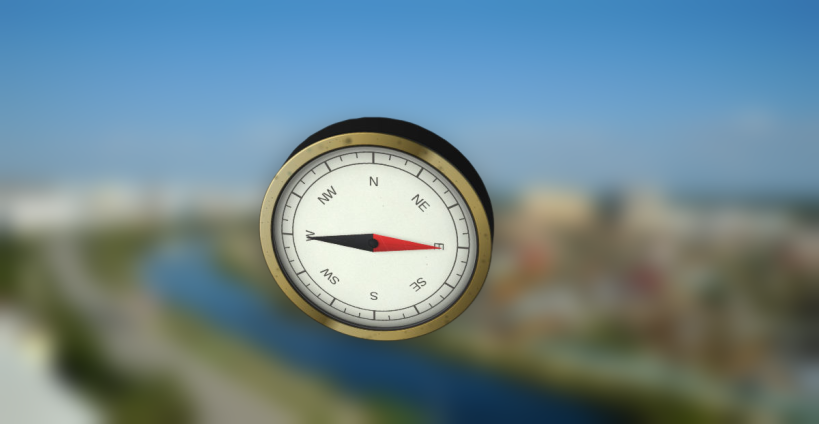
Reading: {"value": 90, "unit": "°"}
